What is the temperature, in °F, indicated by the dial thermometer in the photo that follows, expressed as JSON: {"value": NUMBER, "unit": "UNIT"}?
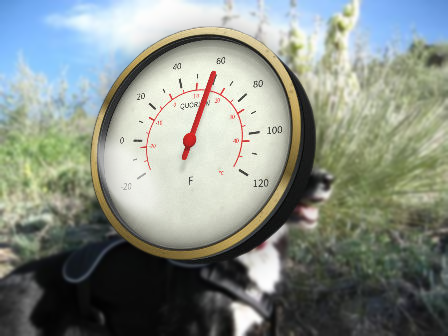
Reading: {"value": 60, "unit": "°F"}
